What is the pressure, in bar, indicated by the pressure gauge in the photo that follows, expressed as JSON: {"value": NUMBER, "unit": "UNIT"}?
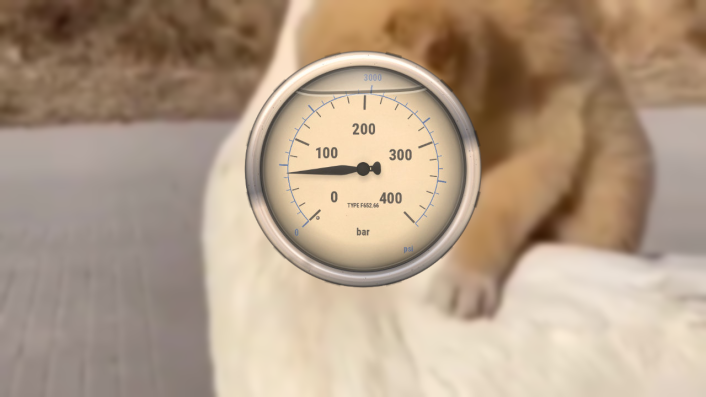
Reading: {"value": 60, "unit": "bar"}
